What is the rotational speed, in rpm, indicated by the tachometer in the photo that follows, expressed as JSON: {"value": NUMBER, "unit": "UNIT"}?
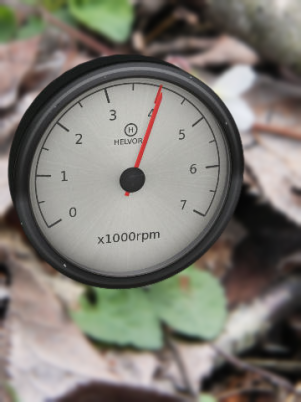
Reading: {"value": 4000, "unit": "rpm"}
